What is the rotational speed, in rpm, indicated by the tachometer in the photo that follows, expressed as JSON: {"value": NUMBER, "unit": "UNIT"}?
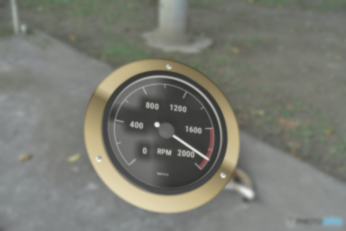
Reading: {"value": 1900, "unit": "rpm"}
